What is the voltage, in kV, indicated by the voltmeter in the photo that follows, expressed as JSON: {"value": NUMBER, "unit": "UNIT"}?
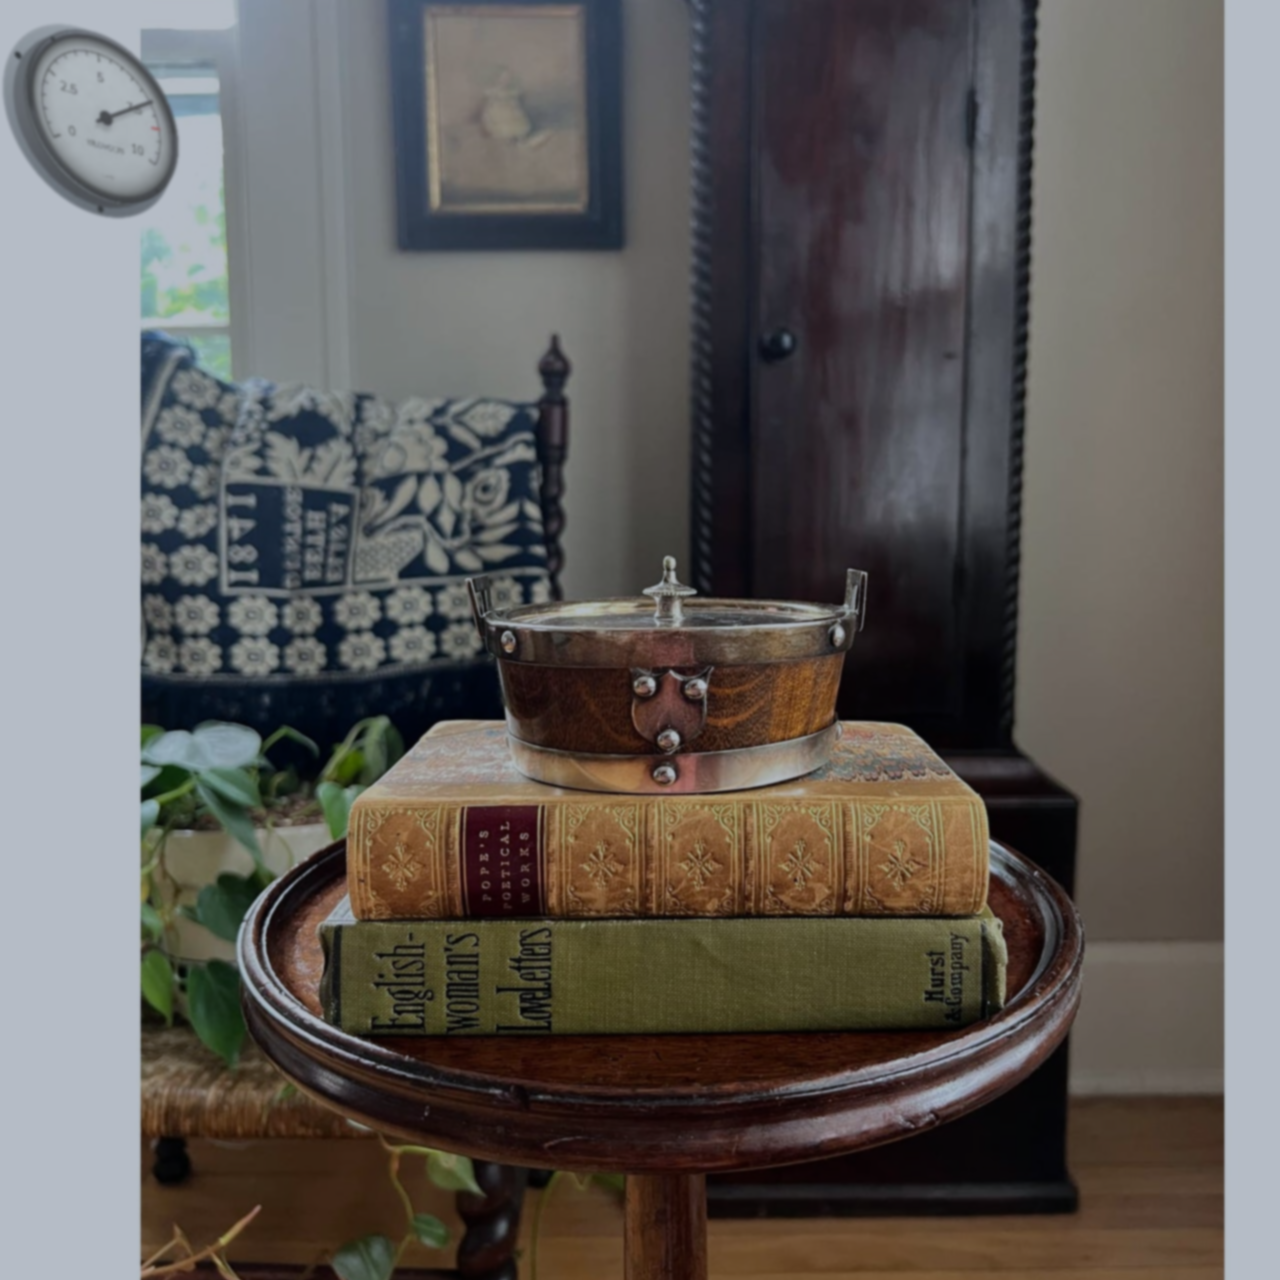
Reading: {"value": 7.5, "unit": "kV"}
